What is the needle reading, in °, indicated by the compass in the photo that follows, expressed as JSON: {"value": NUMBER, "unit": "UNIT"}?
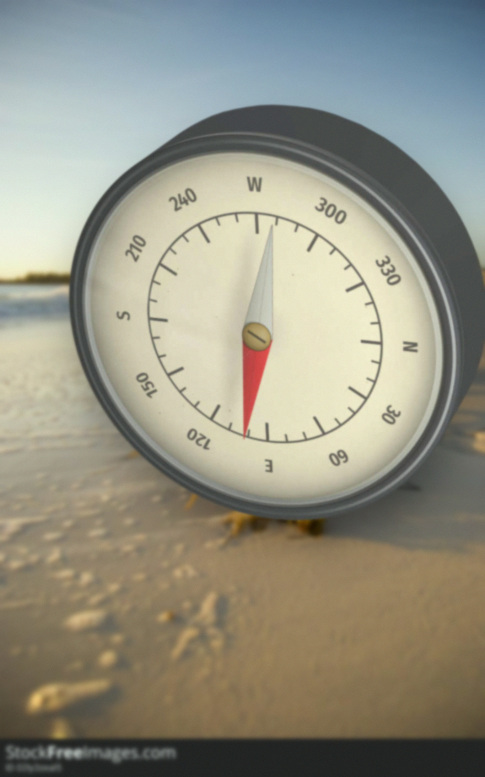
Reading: {"value": 100, "unit": "°"}
